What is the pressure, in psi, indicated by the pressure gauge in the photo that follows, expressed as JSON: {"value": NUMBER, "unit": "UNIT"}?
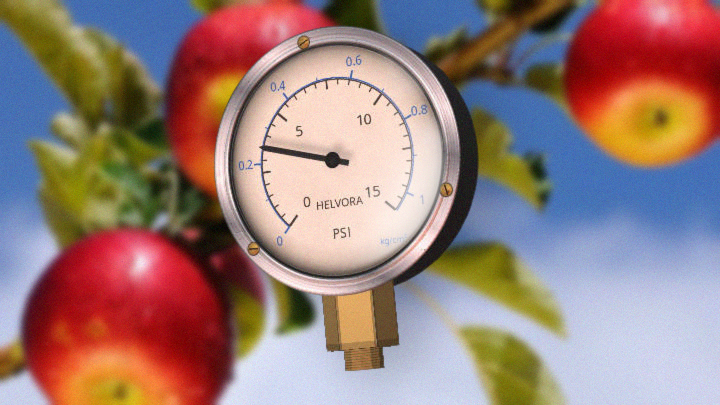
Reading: {"value": 3.5, "unit": "psi"}
